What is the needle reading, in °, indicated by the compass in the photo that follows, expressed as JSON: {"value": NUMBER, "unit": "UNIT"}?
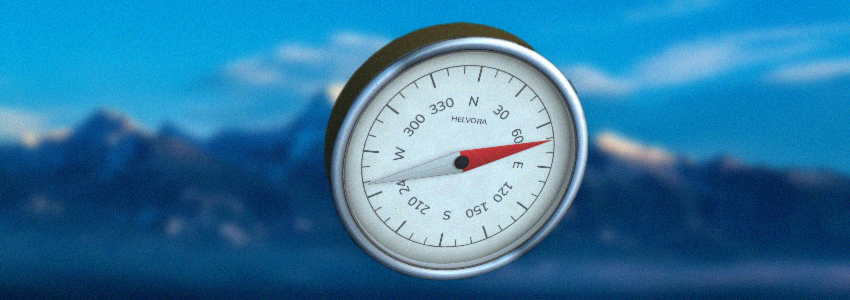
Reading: {"value": 70, "unit": "°"}
